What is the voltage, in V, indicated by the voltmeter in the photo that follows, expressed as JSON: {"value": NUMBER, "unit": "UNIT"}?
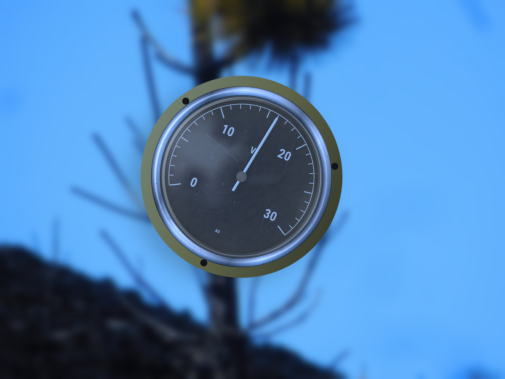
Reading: {"value": 16, "unit": "V"}
